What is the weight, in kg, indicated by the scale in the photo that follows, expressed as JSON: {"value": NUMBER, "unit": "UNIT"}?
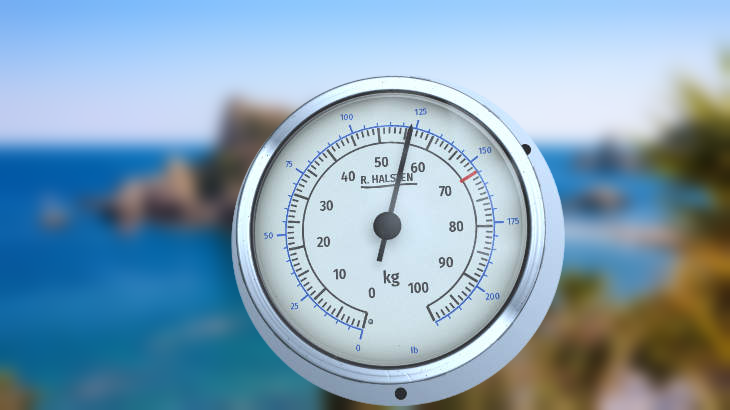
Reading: {"value": 56, "unit": "kg"}
